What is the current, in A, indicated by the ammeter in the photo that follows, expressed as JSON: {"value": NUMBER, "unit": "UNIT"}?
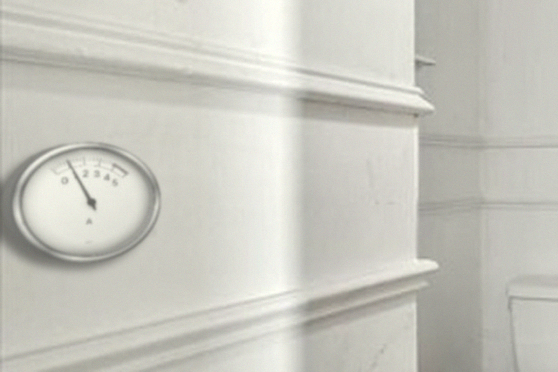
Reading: {"value": 1, "unit": "A"}
